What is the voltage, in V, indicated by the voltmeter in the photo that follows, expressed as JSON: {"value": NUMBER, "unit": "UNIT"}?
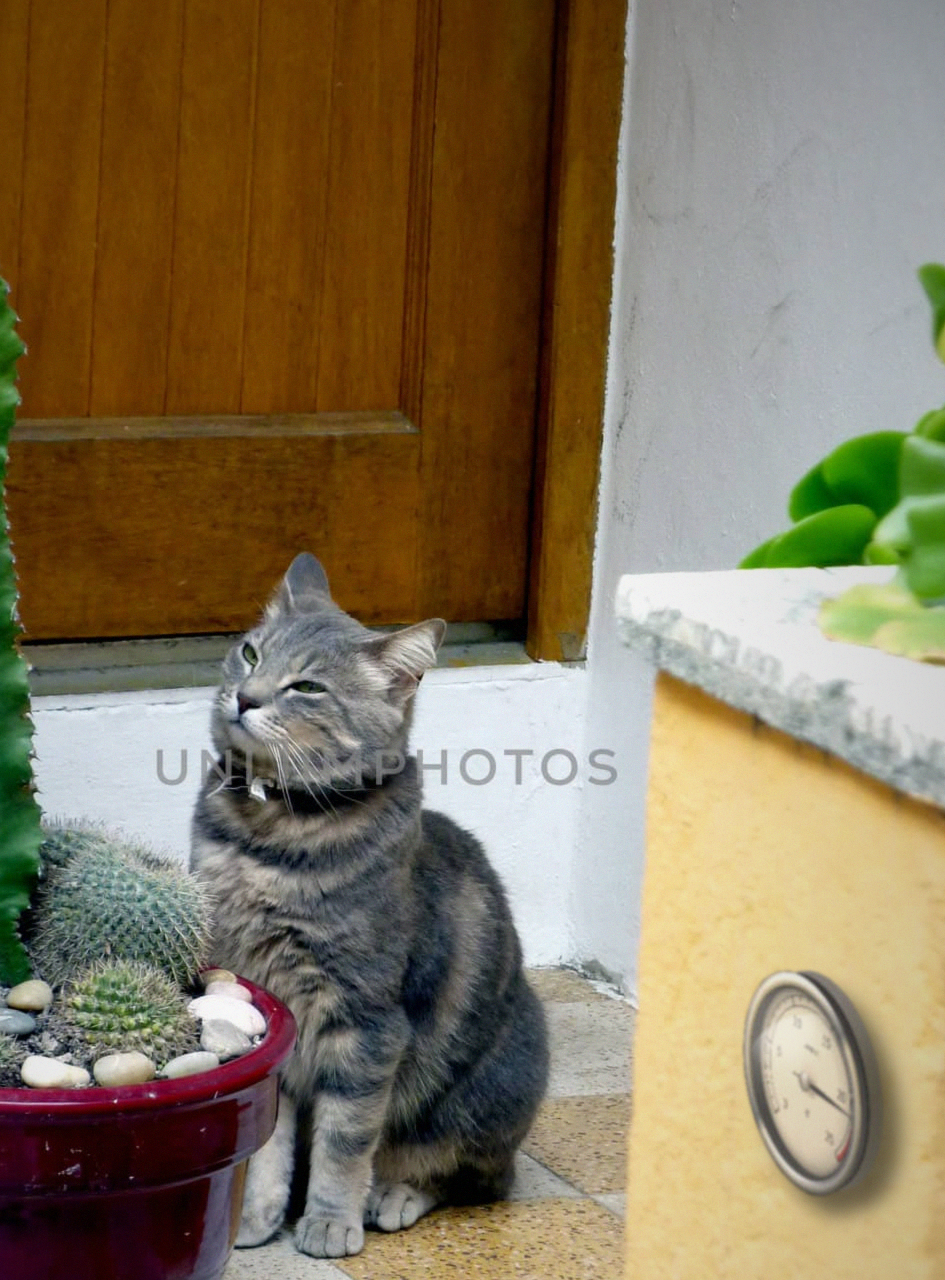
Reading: {"value": 21, "unit": "V"}
